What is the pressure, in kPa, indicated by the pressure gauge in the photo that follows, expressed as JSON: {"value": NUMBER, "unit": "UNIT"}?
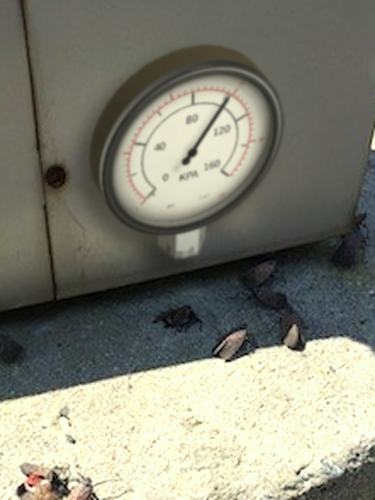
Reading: {"value": 100, "unit": "kPa"}
